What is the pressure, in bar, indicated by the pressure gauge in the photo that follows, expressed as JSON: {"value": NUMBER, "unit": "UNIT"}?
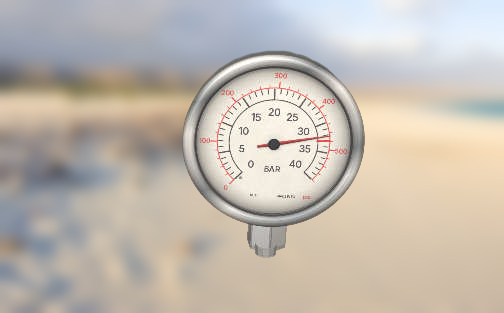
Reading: {"value": 32, "unit": "bar"}
